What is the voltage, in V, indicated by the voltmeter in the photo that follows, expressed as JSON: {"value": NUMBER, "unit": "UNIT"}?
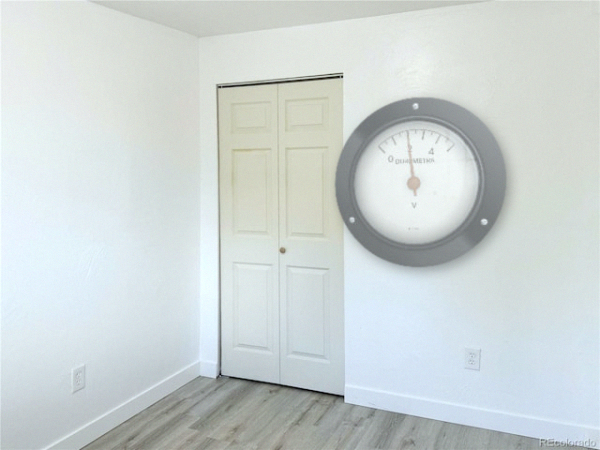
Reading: {"value": 2, "unit": "V"}
